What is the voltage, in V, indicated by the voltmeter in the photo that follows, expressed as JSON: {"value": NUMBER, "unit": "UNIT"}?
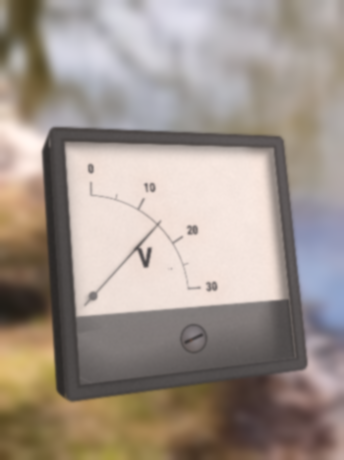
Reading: {"value": 15, "unit": "V"}
